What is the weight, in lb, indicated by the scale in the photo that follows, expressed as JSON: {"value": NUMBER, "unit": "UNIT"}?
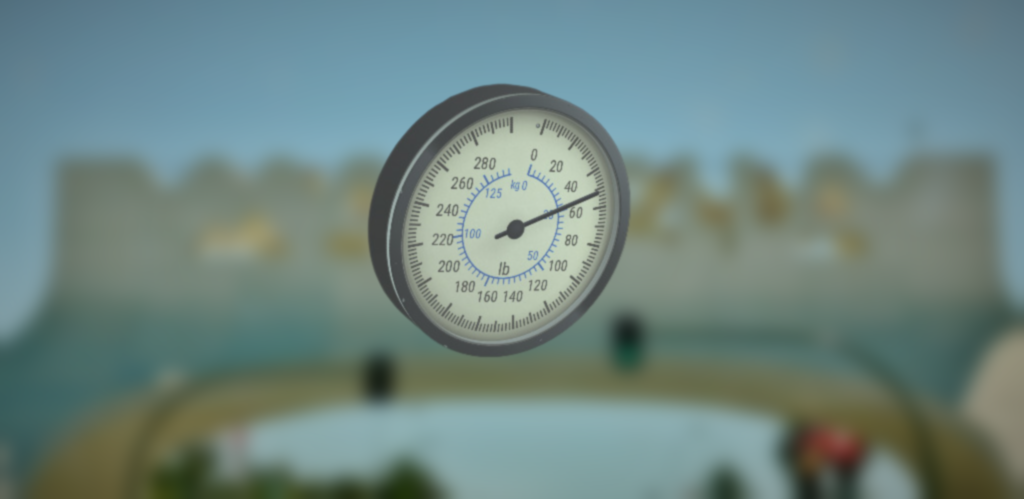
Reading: {"value": 50, "unit": "lb"}
